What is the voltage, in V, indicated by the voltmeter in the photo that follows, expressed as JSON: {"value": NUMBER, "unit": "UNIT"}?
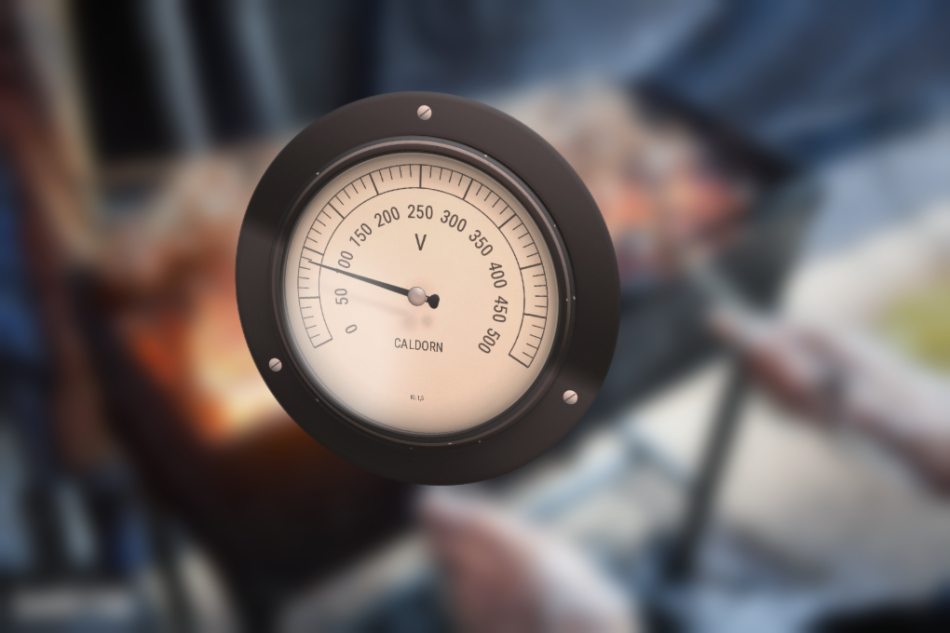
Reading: {"value": 90, "unit": "V"}
